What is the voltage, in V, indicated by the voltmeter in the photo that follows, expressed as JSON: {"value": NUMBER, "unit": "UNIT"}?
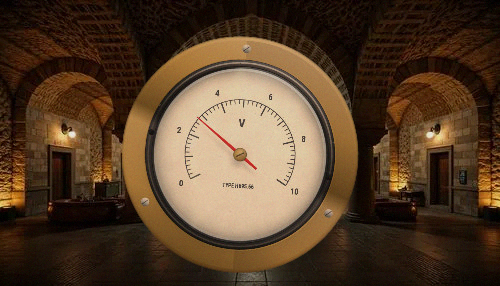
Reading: {"value": 2.8, "unit": "V"}
